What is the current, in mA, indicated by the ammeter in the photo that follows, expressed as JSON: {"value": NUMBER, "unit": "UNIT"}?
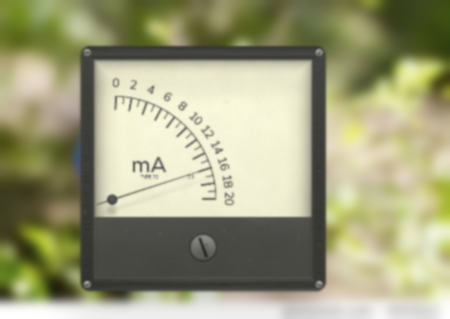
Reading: {"value": 16, "unit": "mA"}
